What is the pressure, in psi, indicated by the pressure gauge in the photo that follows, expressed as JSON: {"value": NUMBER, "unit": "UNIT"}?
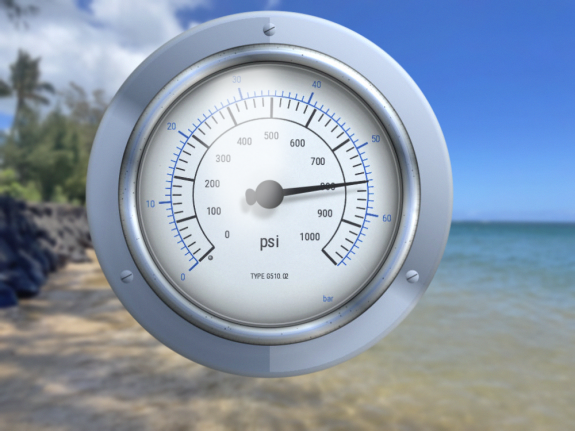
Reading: {"value": 800, "unit": "psi"}
